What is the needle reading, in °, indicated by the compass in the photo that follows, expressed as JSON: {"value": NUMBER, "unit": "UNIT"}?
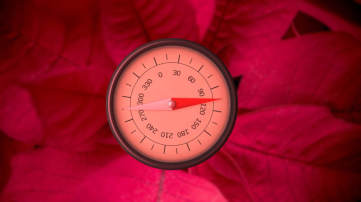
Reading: {"value": 105, "unit": "°"}
